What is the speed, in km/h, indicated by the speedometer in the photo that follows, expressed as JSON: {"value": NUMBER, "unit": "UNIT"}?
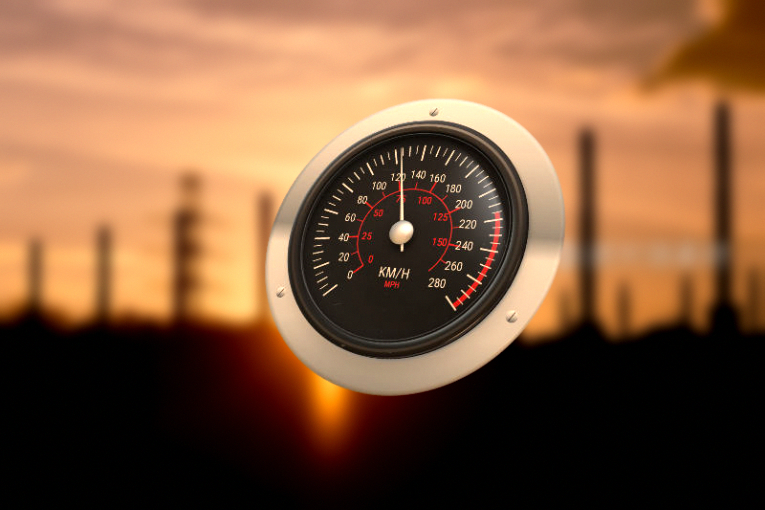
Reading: {"value": 125, "unit": "km/h"}
